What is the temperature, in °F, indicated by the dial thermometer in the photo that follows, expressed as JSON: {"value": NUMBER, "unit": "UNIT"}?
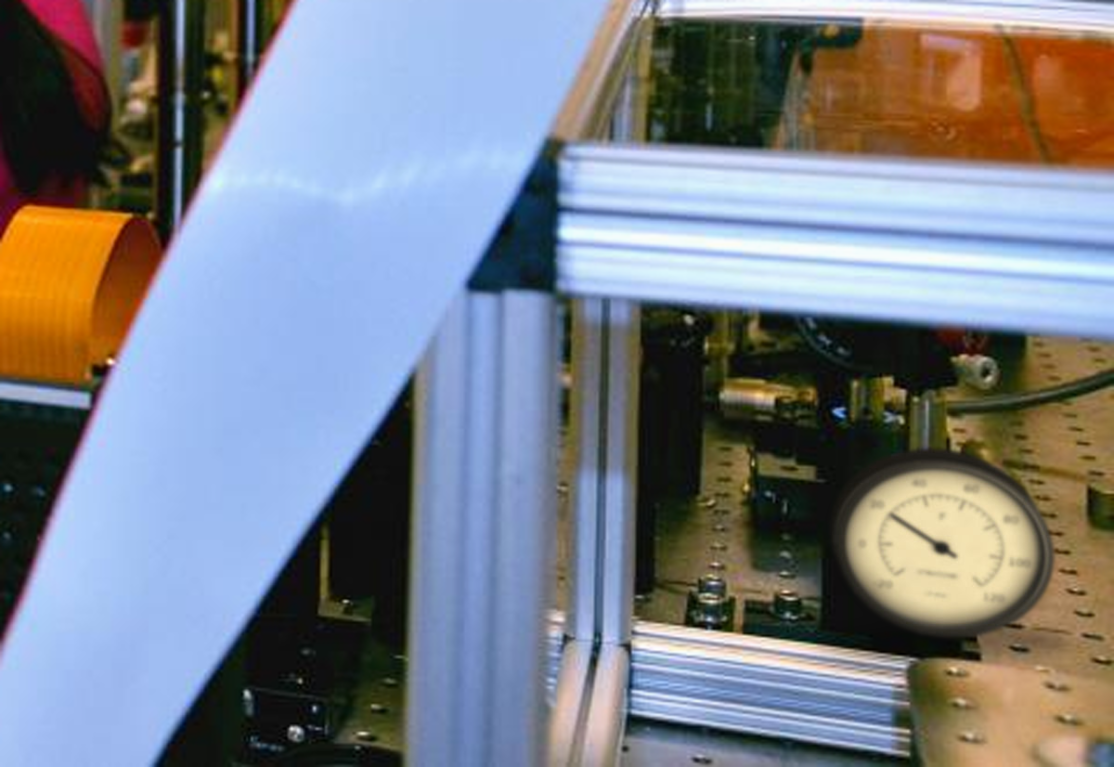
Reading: {"value": 20, "unit": "°F"}
